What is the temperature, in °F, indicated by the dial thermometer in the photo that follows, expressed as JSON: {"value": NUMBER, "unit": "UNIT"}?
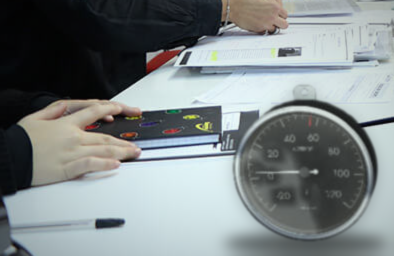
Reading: {"value": 4, "unit": "°F"}
